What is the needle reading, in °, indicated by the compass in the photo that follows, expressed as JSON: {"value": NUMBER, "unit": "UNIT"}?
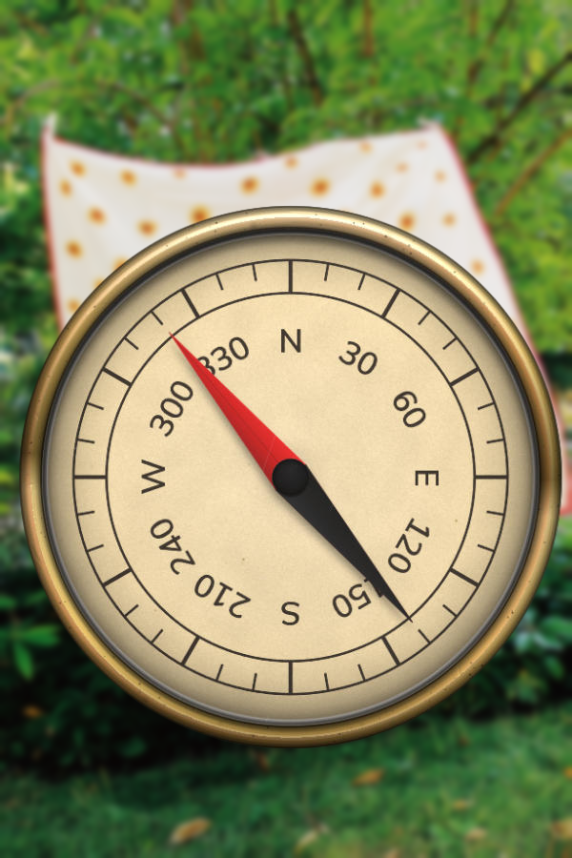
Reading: {"value": 320, "unit": "°"}
